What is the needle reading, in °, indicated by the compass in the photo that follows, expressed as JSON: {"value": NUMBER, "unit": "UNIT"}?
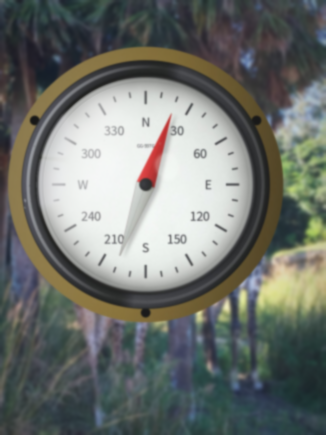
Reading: {"value": 20, "unit": "°"}
